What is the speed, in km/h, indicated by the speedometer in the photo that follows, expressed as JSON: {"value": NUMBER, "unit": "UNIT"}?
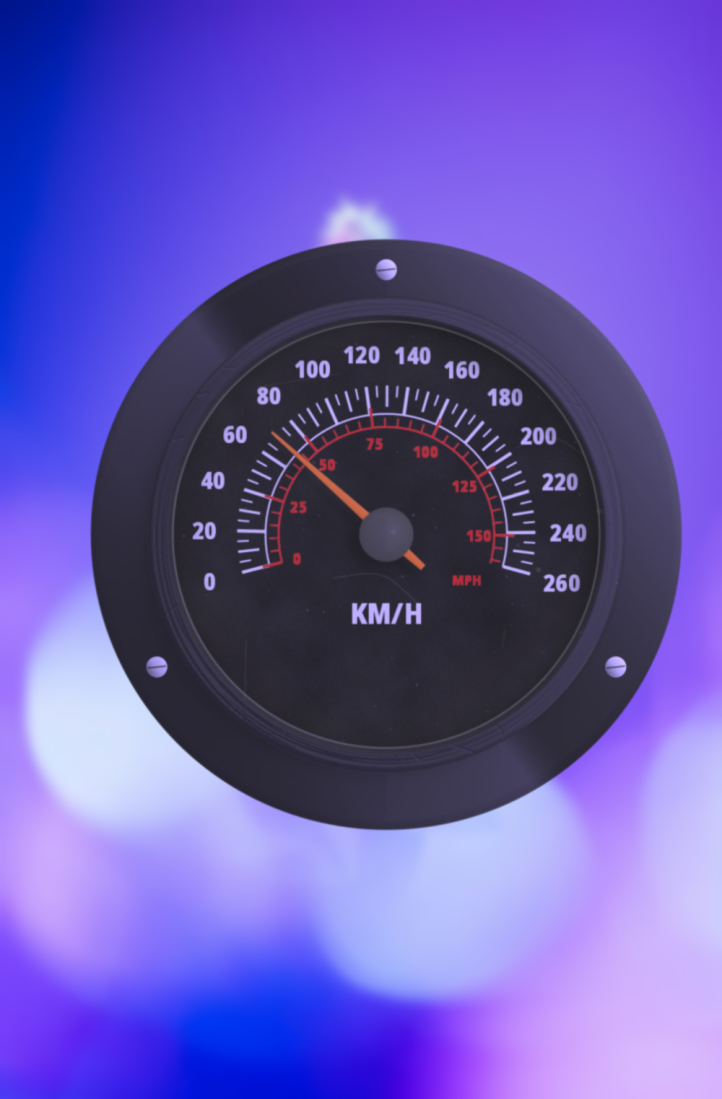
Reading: {"value": 70, "unit": "km/h"}
